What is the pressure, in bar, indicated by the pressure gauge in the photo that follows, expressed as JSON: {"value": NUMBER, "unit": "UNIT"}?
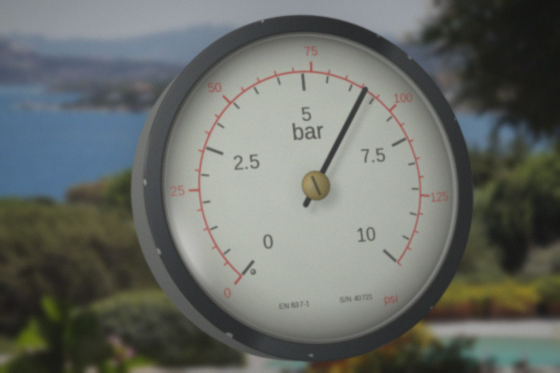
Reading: {"value": 6.25, "unit": "bar"}
